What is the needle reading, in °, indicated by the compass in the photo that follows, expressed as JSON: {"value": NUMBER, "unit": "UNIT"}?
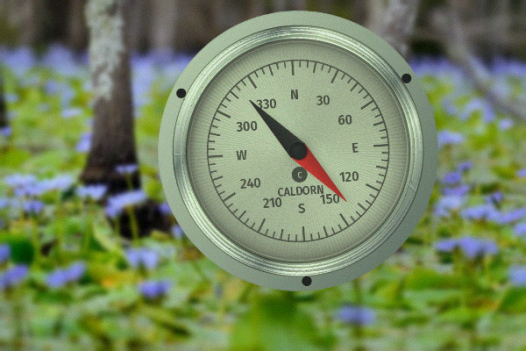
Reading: {"value": 140, "unit": "°"}
